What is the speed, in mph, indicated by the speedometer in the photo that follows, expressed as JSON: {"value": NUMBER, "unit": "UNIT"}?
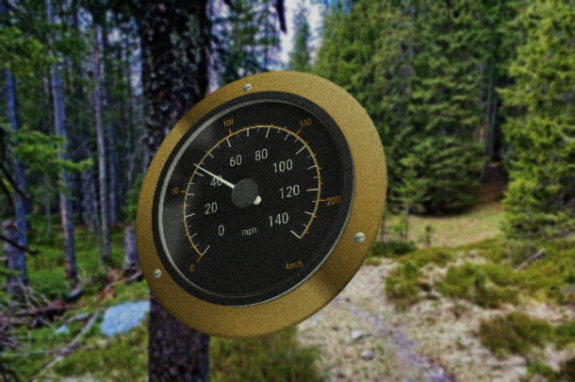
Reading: {"value": 42.5, "unit": "mph"}
